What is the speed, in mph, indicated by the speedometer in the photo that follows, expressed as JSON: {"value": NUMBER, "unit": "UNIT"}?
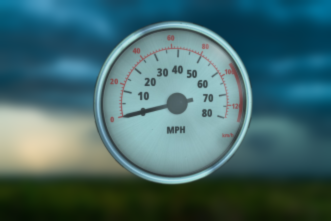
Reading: {"value": 0, "unit": "mph"}
